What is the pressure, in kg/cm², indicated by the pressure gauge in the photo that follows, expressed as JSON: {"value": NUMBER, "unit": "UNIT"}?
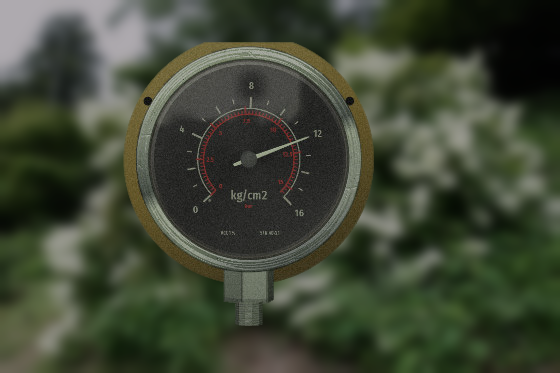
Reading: {"value": 12, "unit": "kg/cm²"}
